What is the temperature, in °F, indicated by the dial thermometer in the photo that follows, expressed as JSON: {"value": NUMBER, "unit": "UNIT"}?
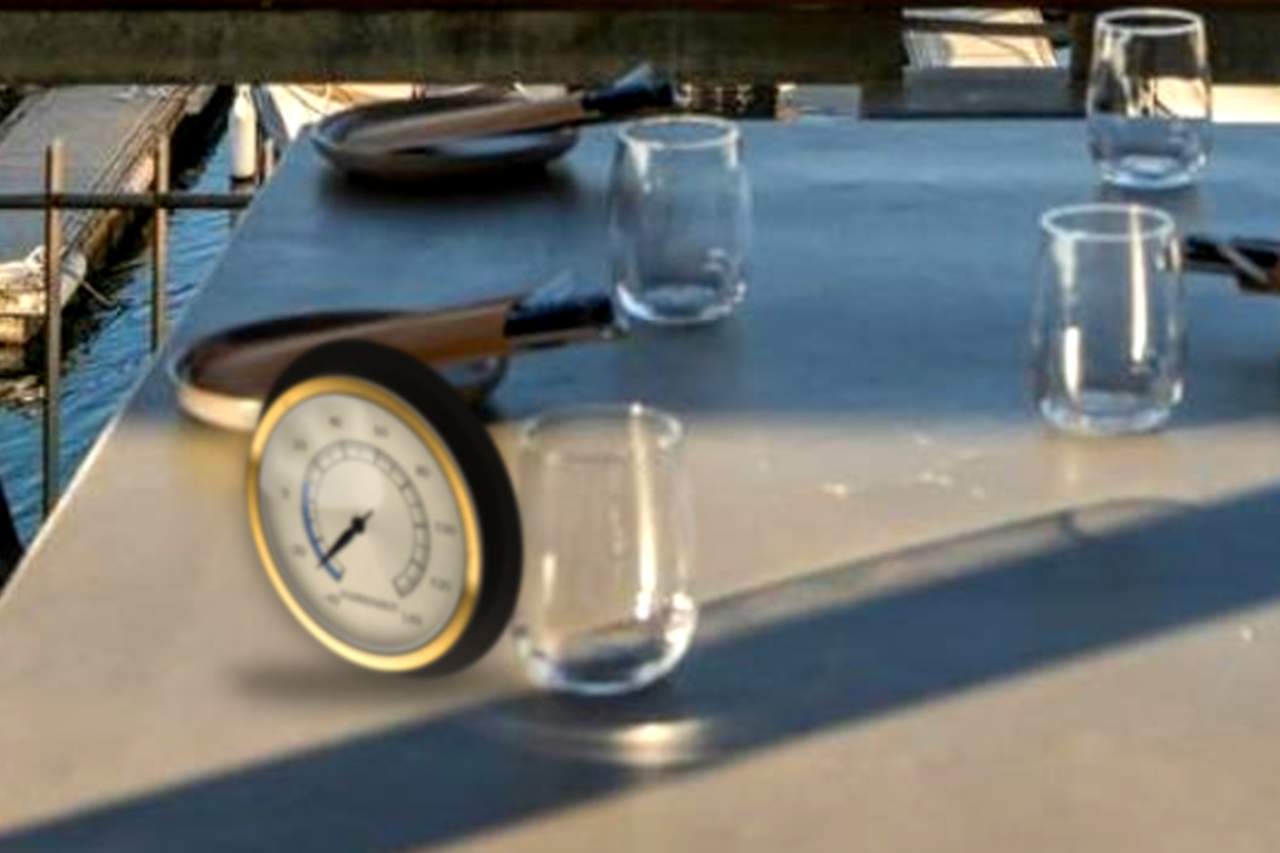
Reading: {"value": -30, "unit": "°F"}
